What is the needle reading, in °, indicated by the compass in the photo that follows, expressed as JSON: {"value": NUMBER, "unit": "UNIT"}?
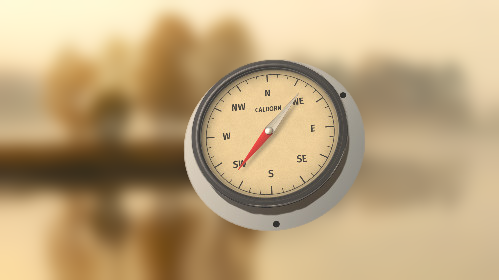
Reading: {"value": 220, "unit": "°"}
